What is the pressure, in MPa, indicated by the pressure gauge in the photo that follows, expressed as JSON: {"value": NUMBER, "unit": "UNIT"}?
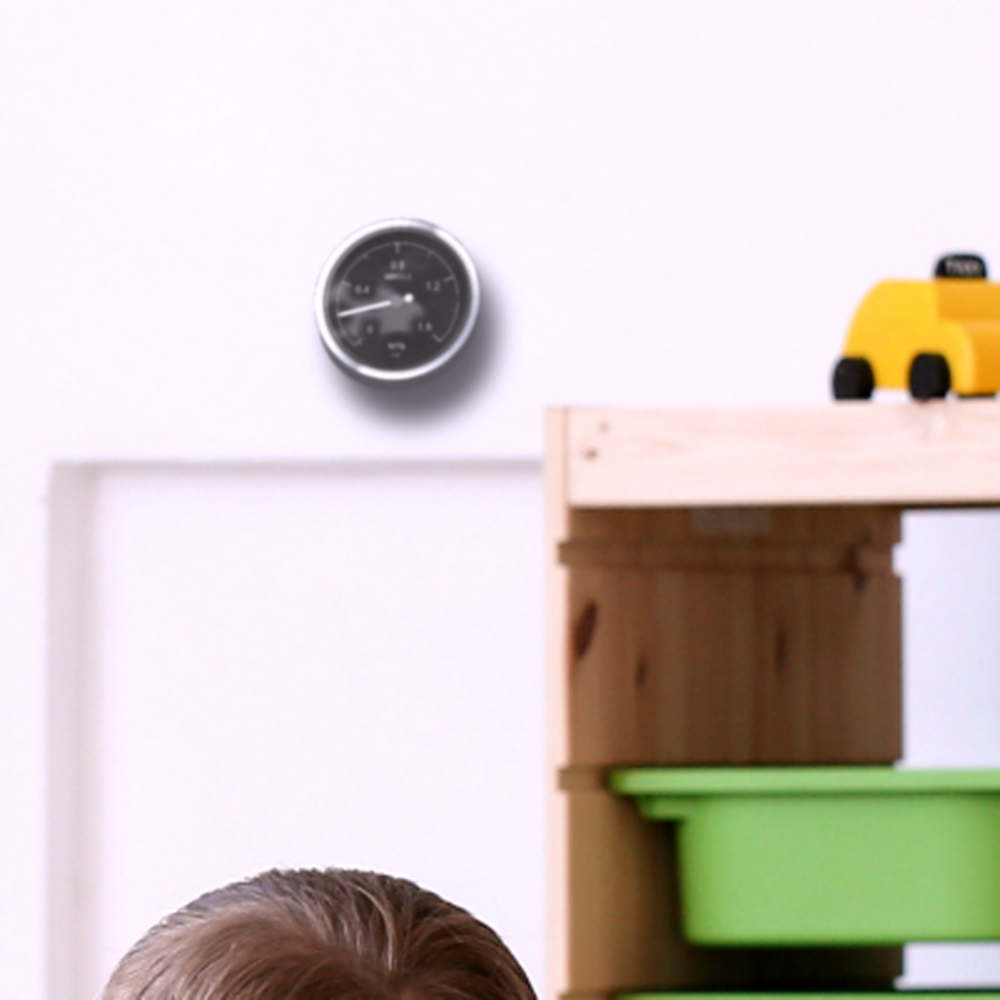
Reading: {"value": 0.2, "unit": "MPa"}
